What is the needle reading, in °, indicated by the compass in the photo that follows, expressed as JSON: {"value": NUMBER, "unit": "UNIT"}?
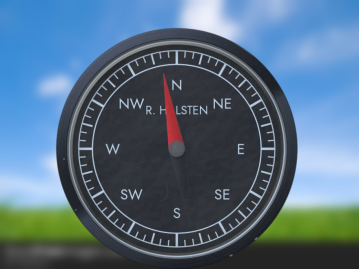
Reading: {"value": 350, "unit": "°"}
